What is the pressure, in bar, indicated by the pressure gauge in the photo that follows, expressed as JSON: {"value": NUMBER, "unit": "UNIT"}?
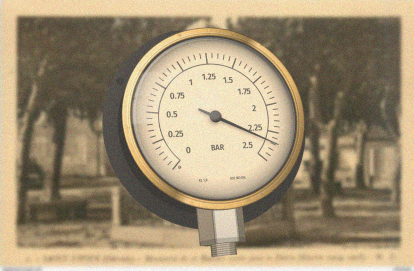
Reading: {"value": 2.35, "unit": "bar"}
